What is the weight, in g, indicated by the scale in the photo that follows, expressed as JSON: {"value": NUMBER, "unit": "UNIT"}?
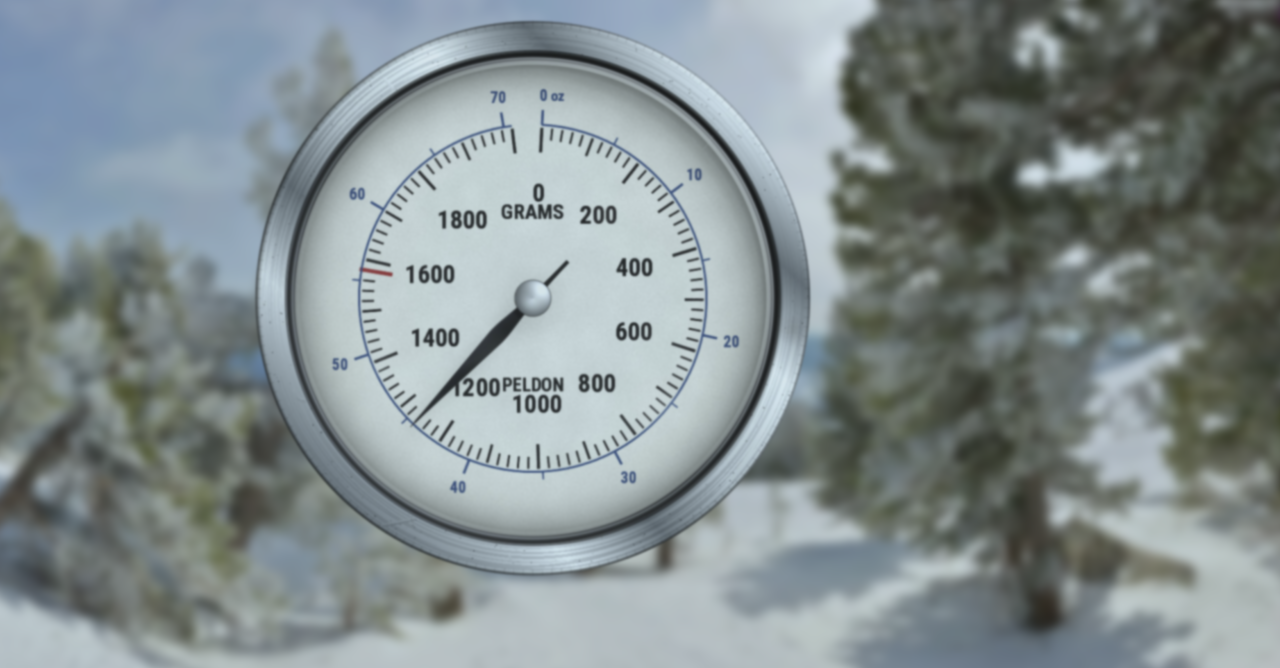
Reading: {"value": 1260, "unit": "g"}
